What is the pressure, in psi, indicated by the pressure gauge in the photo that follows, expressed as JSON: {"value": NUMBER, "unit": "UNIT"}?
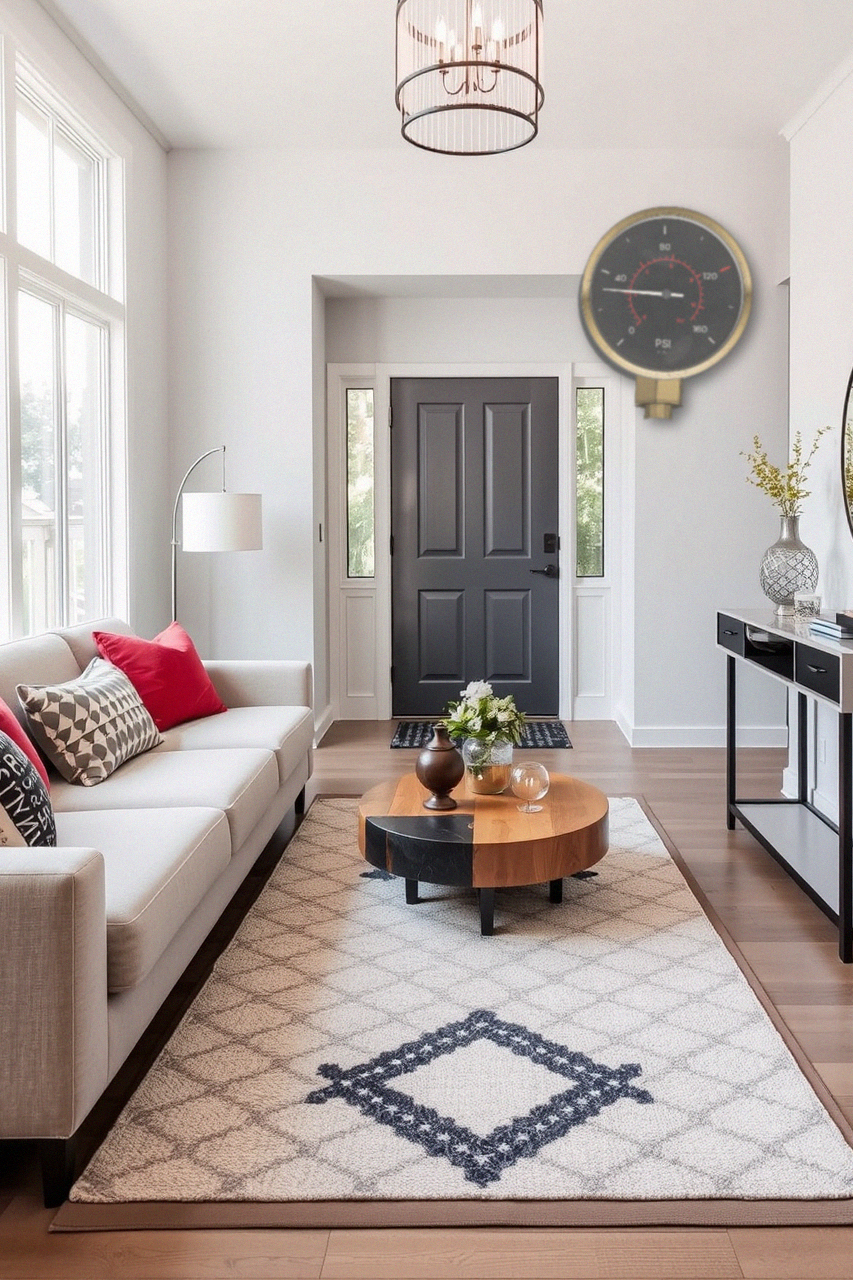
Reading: {"value": 30, "unit": "psi"}
